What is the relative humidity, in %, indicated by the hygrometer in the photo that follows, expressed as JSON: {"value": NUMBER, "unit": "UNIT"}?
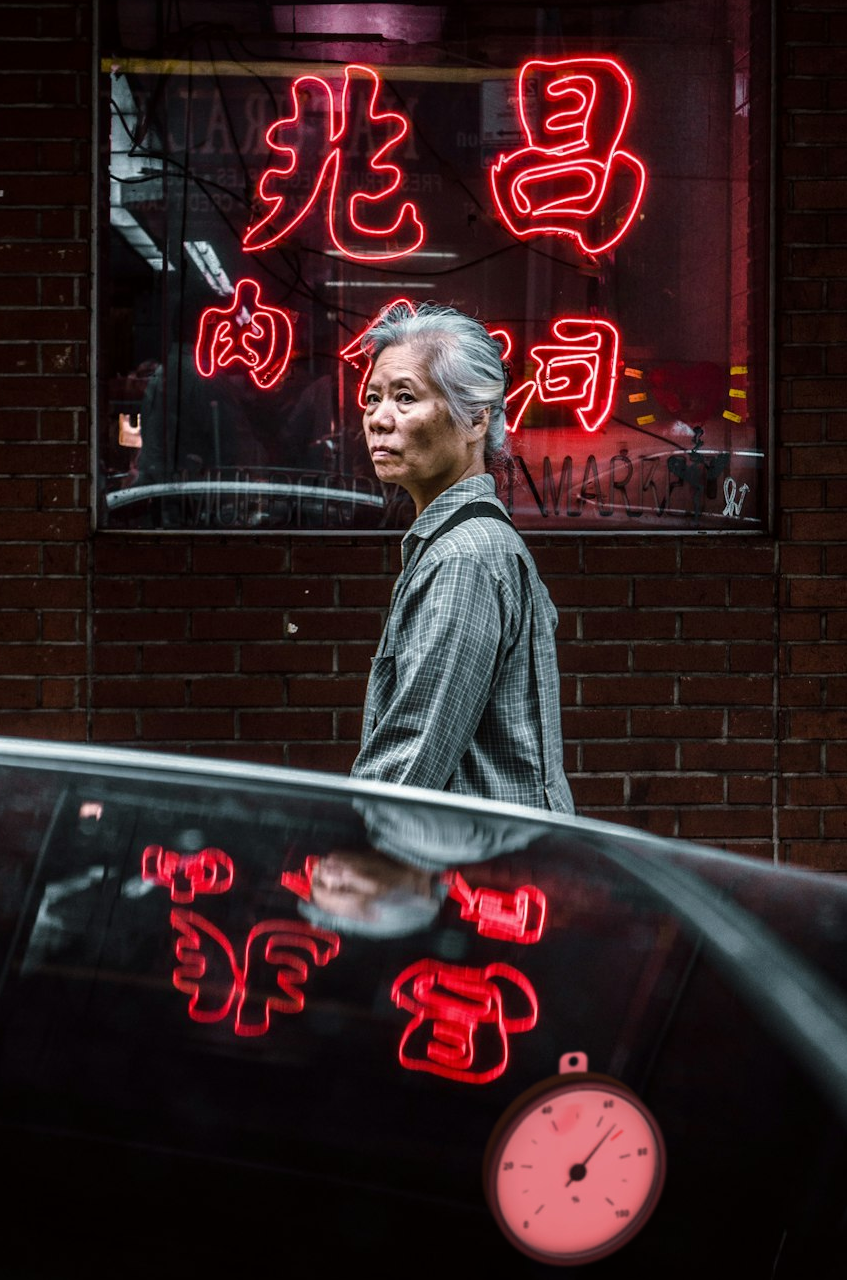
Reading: {"value": 65, "unit": "%"}
